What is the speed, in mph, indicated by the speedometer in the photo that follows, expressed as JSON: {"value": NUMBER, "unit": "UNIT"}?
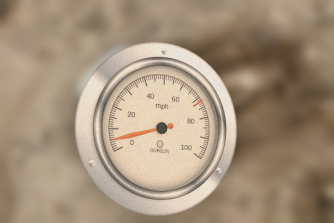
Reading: {"value": 5, "unit": "mph"}
